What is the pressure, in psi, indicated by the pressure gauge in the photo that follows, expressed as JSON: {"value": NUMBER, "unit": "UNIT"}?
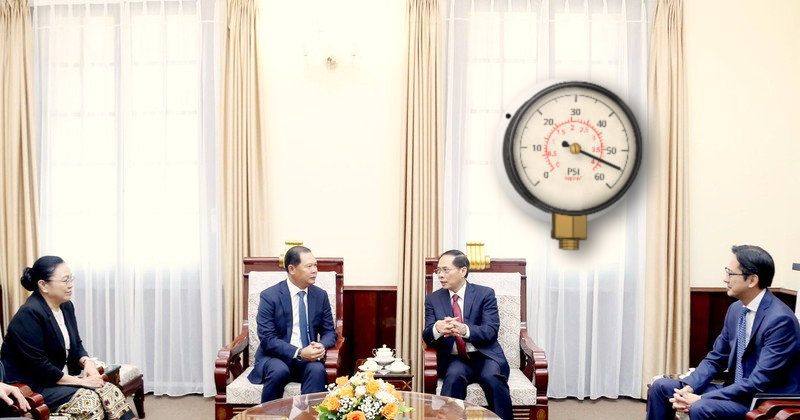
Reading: {"value": 55, "unit": "psi"}
